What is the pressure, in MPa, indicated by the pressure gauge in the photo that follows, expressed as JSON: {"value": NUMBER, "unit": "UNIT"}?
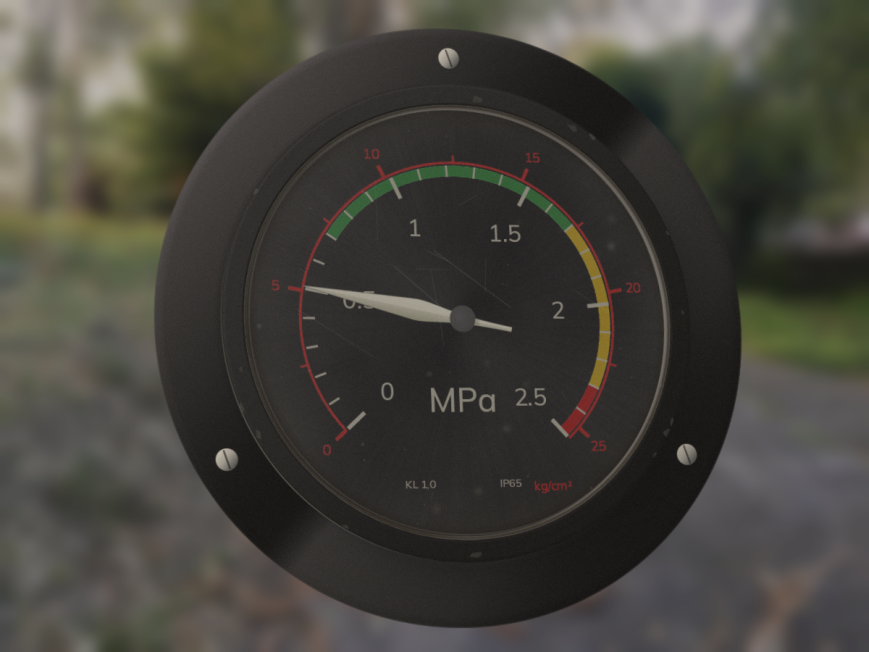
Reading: {"value": 0.5, "unit": "MPa"}
